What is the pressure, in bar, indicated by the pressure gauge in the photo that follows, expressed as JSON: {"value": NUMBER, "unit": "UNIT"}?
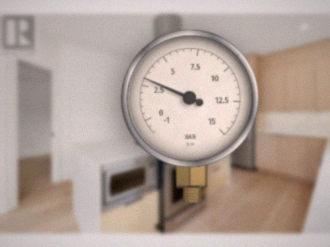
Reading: {"value": 3, "unit": "bar"}
